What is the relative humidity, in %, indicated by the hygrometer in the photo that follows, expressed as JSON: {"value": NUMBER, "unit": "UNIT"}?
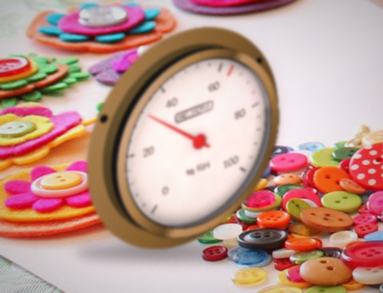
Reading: {"value": 32, "unit": "%"}
